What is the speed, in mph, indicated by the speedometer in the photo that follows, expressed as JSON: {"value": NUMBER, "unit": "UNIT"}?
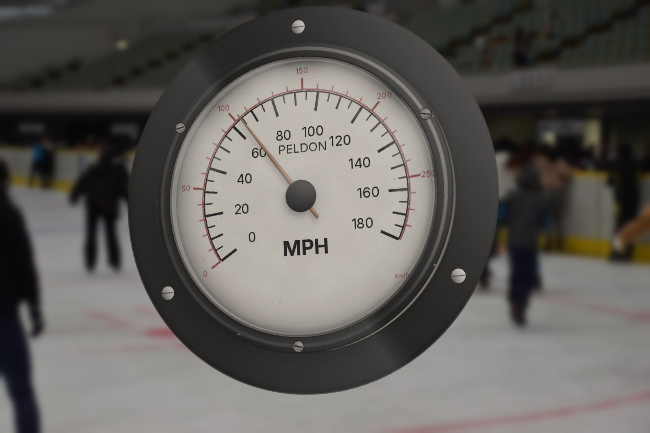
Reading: {"value": 65, "unit": "mph"}
